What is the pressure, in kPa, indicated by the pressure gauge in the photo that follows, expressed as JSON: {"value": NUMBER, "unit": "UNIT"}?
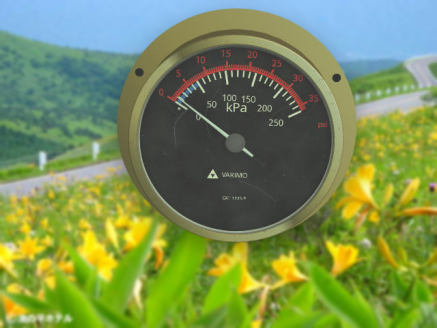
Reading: {"value": 10, "unit": "kPa"}
